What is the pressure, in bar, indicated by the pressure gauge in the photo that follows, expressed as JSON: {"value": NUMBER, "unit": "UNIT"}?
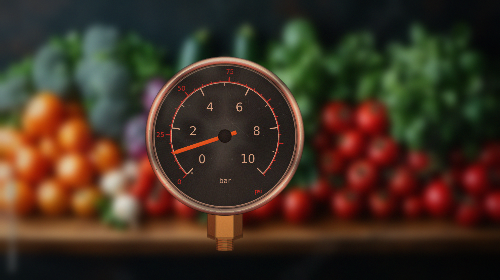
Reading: {"value": 1, "unit": "bar"}
